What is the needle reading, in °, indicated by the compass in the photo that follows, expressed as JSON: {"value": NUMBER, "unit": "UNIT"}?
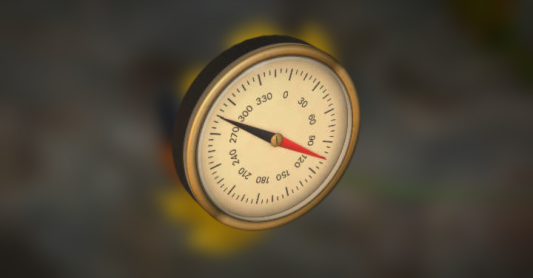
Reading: {"value": 105, "unit": "°"}
